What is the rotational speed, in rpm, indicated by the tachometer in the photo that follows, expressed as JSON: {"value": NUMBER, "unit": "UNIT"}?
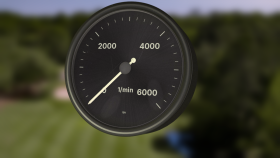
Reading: {"value": 0, "unit": "rpm"}
